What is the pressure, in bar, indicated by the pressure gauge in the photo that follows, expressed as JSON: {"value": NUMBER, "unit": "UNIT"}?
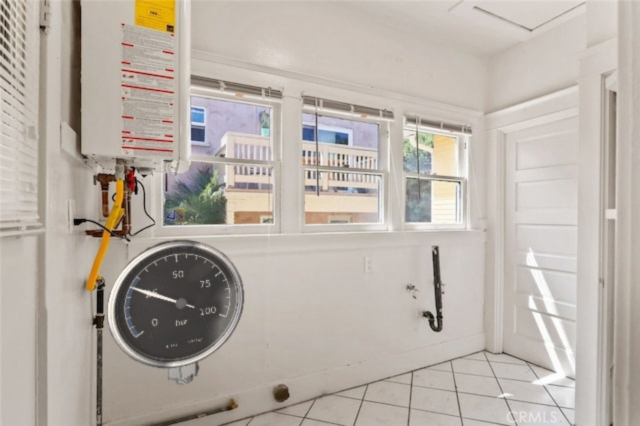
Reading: {"value": 25, "unit": "bar"}
